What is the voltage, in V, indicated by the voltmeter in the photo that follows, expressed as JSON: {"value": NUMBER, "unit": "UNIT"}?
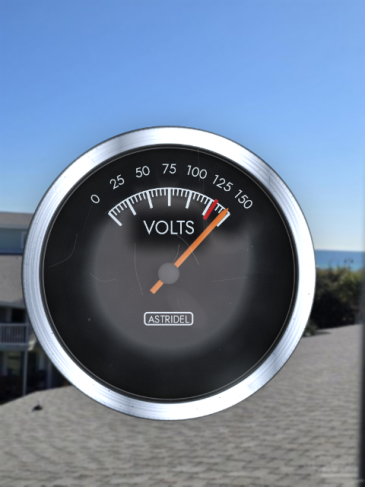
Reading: {"value": 145, "unit": "V"}
